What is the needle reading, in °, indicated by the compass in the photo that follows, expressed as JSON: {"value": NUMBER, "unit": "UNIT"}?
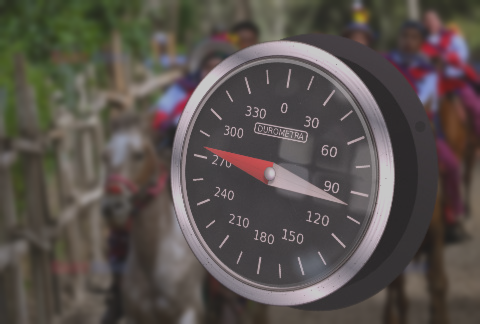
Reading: {"value": 277.5, "unit": "°"}
